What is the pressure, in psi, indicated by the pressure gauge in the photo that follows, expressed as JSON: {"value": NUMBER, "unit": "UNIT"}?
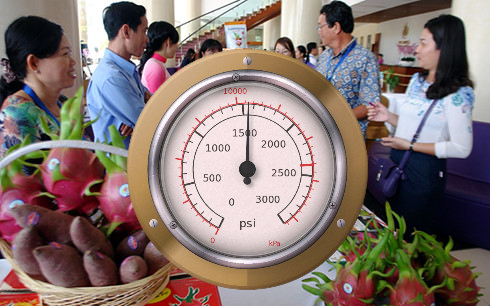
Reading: {"value": 1550, "unit": "psi"}
